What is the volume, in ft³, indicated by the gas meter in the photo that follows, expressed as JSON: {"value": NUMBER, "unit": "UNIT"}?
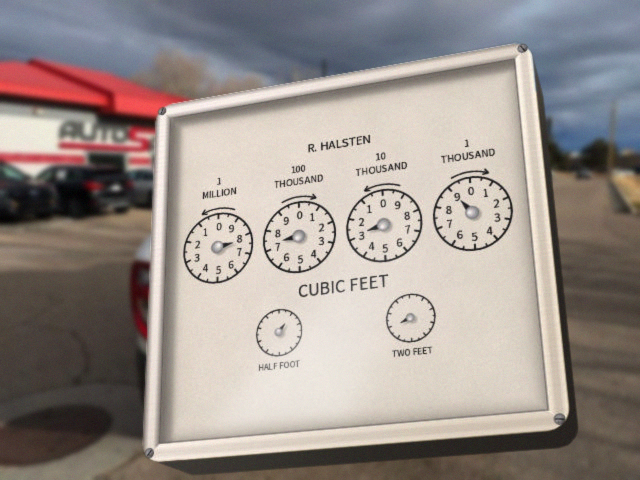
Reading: {"value": 772900, "unit": "ft³"}
